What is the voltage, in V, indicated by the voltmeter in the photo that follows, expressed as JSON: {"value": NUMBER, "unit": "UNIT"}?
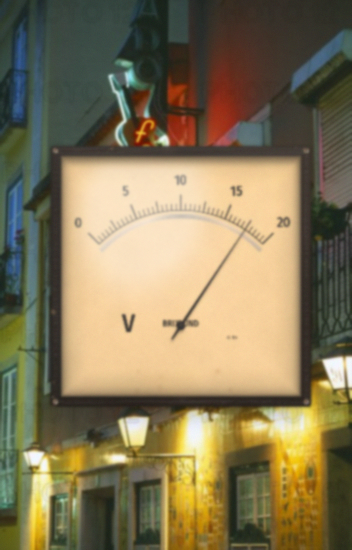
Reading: {"value": 17.5, "unit": "V"}
